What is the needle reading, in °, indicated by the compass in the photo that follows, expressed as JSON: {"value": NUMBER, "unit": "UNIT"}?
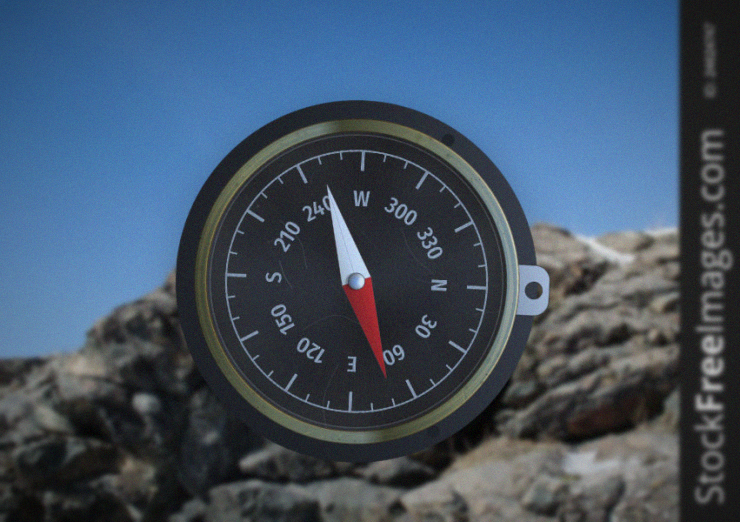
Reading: {"value": 70, "unit": "°"}
